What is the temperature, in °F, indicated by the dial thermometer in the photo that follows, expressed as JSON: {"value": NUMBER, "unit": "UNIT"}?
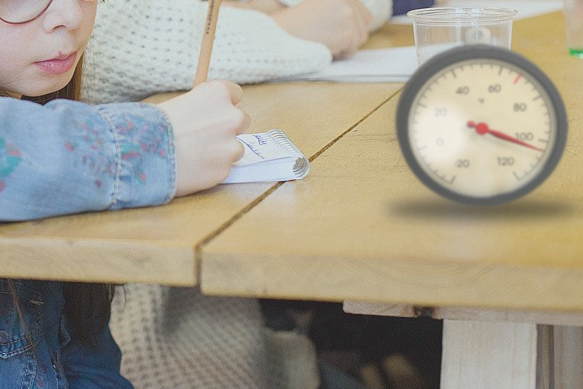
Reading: {"value": 104, "unit": "°F"}
